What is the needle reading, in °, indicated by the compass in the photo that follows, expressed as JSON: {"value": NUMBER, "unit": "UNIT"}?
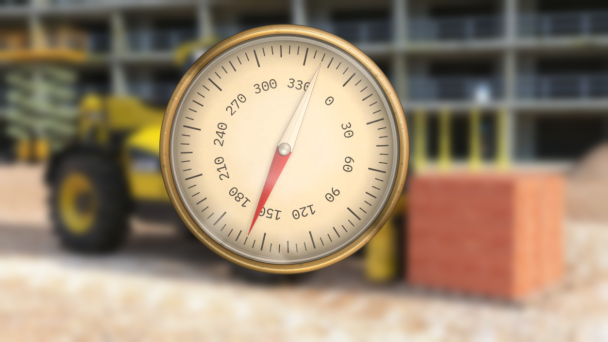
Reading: {"value": 160, "unit": "°"}
